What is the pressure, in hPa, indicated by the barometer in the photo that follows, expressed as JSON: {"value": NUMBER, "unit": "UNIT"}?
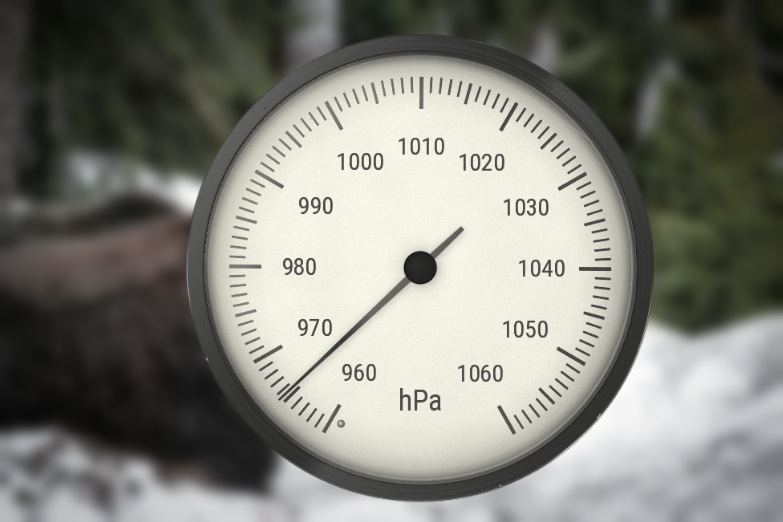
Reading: {"value": 965.5, "unit": "hPa"}
